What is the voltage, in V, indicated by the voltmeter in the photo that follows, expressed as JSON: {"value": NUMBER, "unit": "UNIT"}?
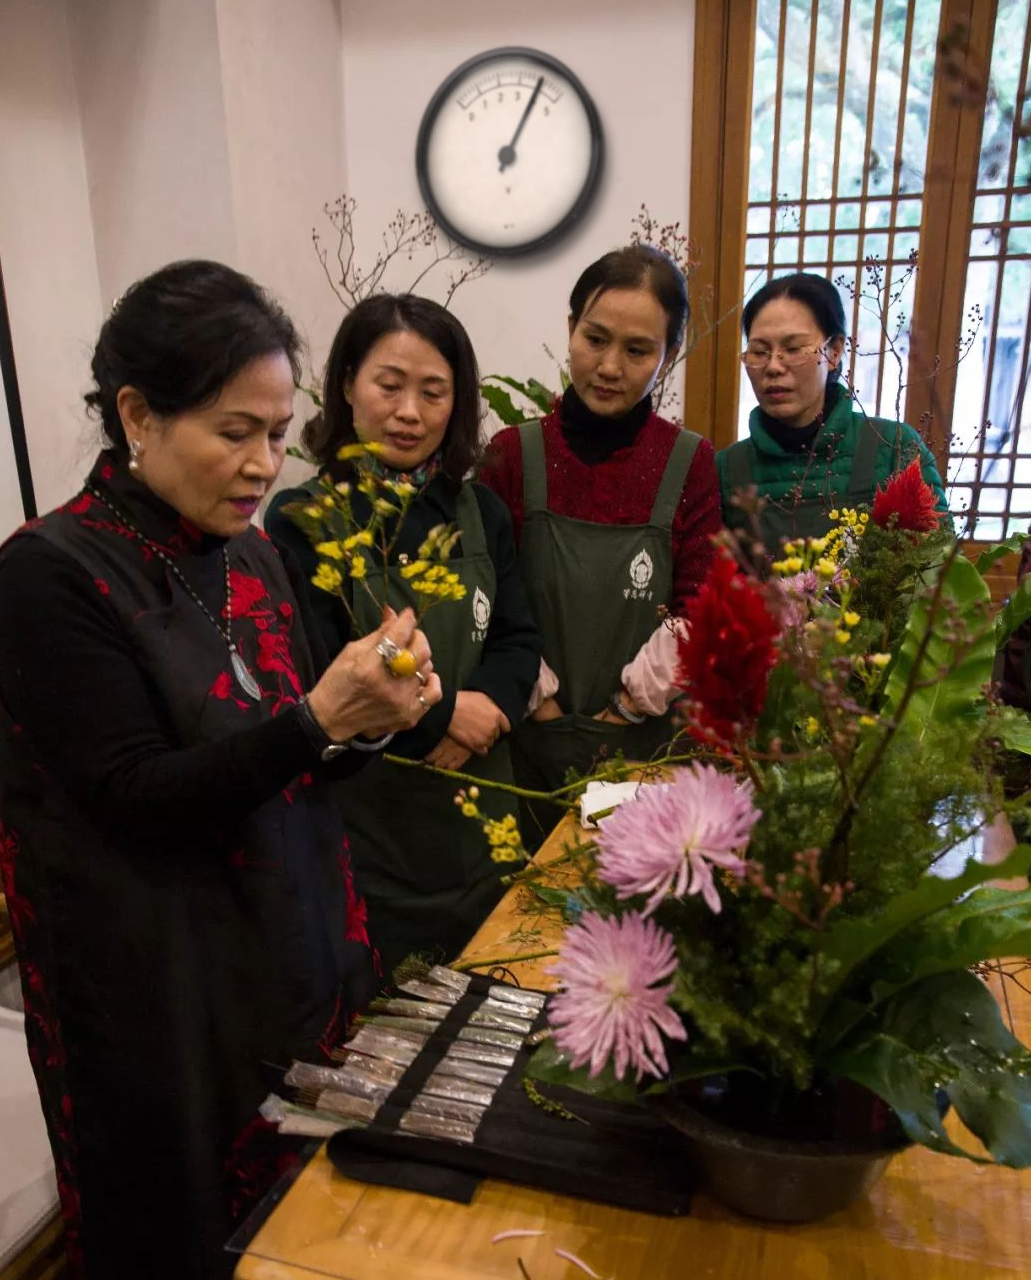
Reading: {"value": 4, "unit": "V"}
